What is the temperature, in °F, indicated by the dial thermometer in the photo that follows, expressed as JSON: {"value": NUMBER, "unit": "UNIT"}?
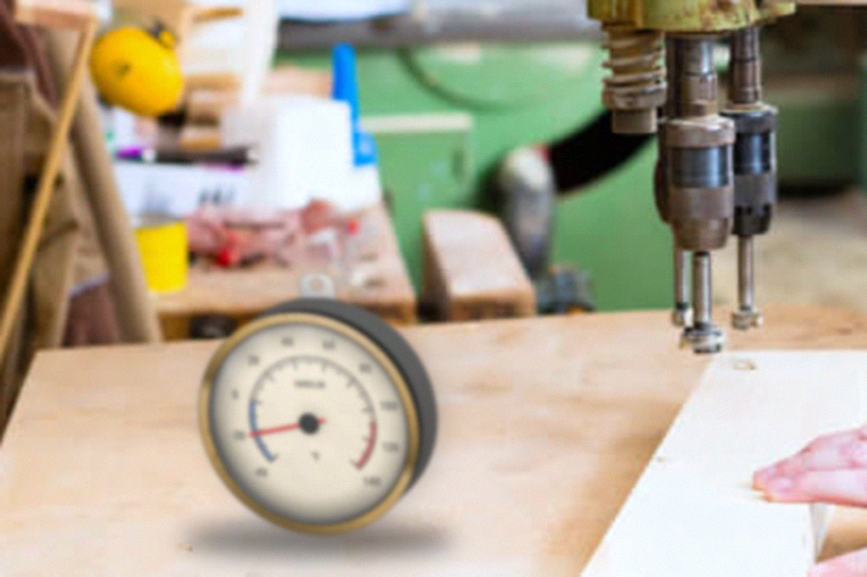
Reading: {"value": -20, "unit": "°F"}
